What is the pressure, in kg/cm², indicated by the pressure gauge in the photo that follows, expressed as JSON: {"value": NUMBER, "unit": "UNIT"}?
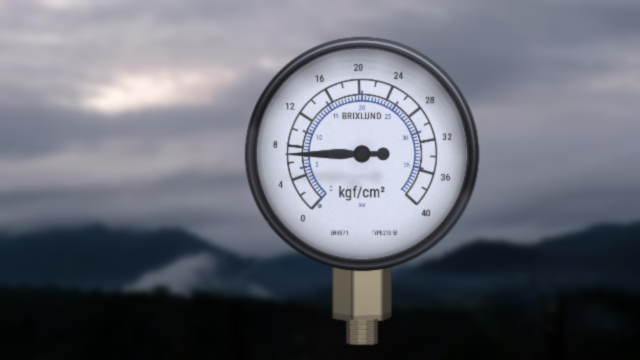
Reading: {"value": 7, "unit": "kg/cm²"}
